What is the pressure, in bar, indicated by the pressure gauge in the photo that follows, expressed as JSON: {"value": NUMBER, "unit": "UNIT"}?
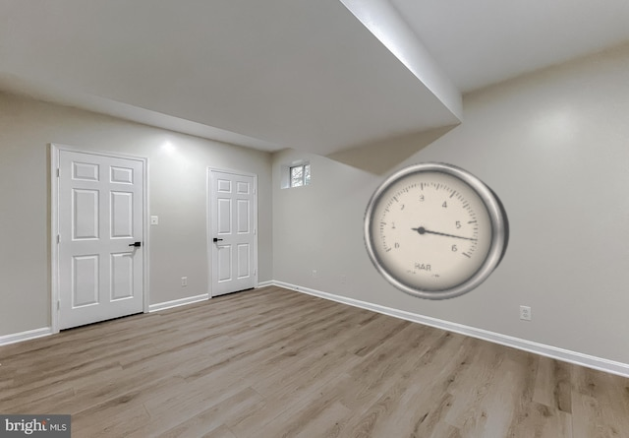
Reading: {"value": 5.5, "unit": "bar"}
